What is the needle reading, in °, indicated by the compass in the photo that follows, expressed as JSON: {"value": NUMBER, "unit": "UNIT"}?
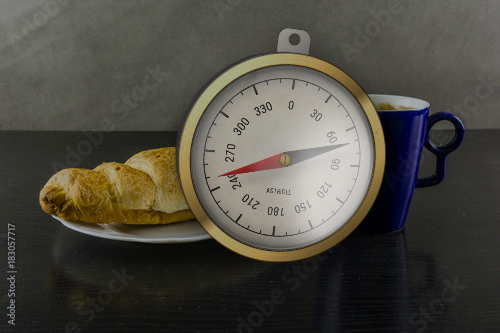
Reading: {"value": 250, "unit": "°"}
